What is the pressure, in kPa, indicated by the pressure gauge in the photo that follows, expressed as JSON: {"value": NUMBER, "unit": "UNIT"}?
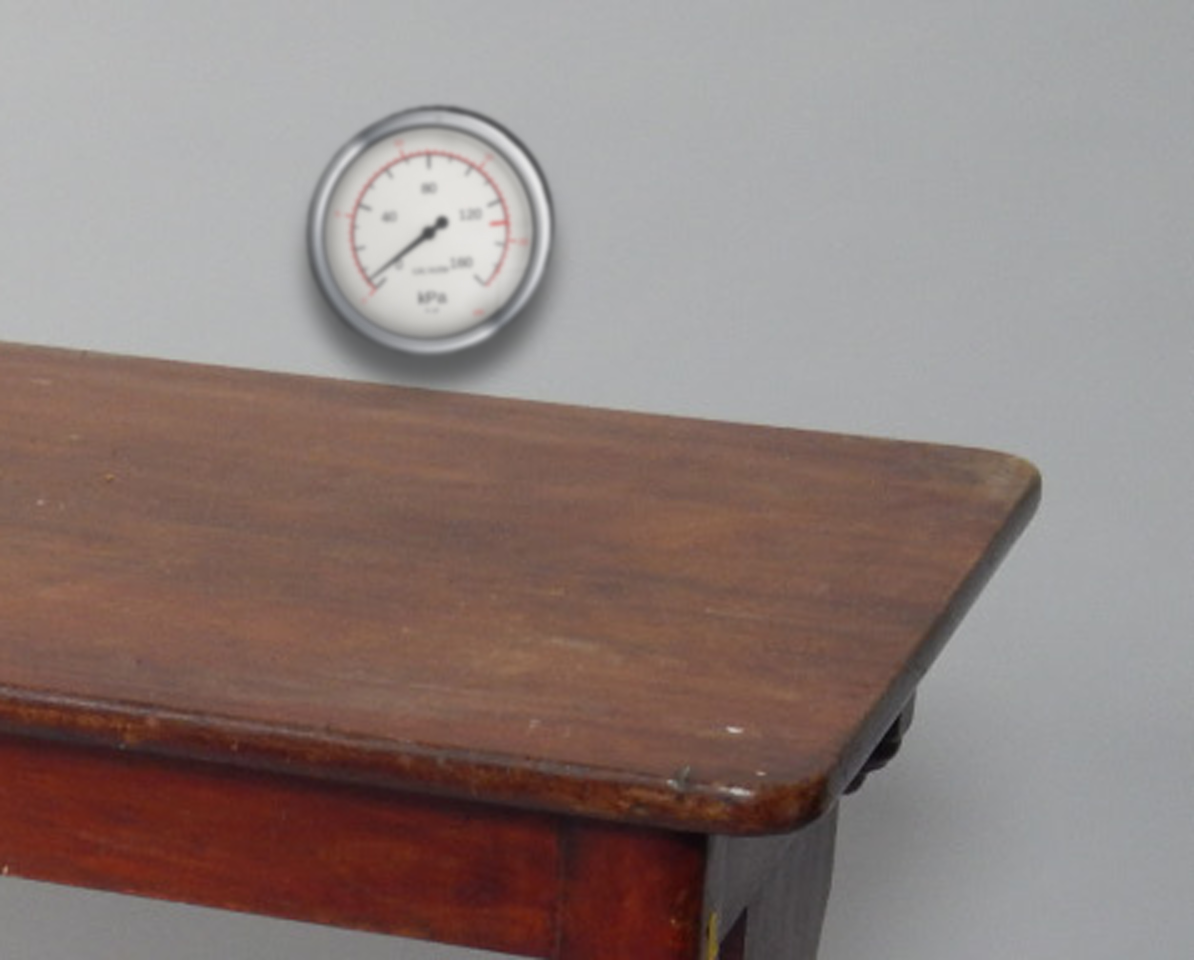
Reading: {"value": 5, "unit": "kPa"}
